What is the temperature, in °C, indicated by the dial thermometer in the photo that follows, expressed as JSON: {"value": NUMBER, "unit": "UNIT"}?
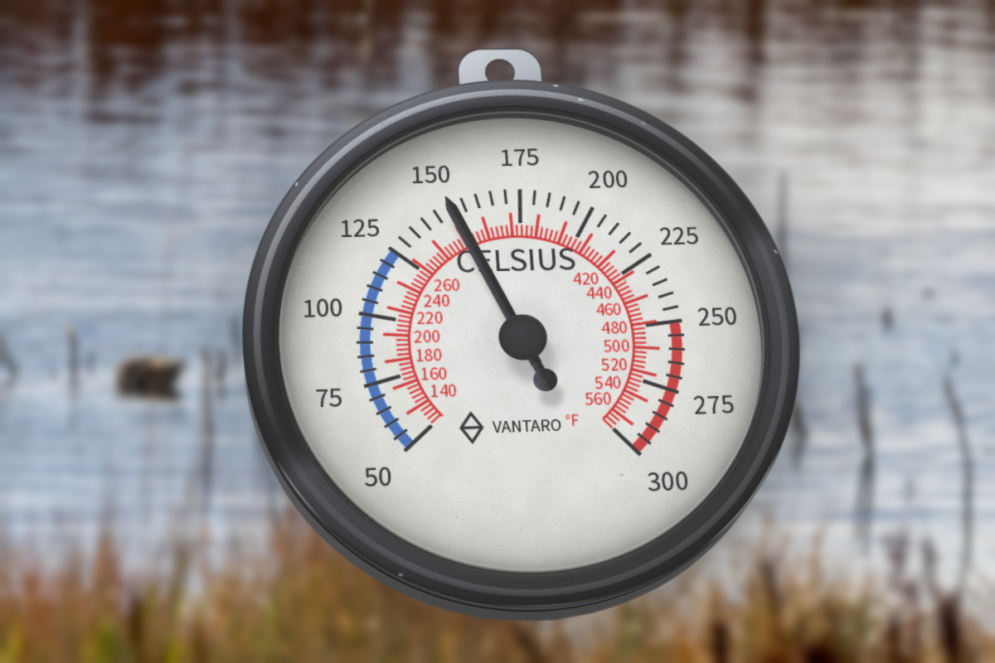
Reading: {"value": 150, "unit": "°C"}
